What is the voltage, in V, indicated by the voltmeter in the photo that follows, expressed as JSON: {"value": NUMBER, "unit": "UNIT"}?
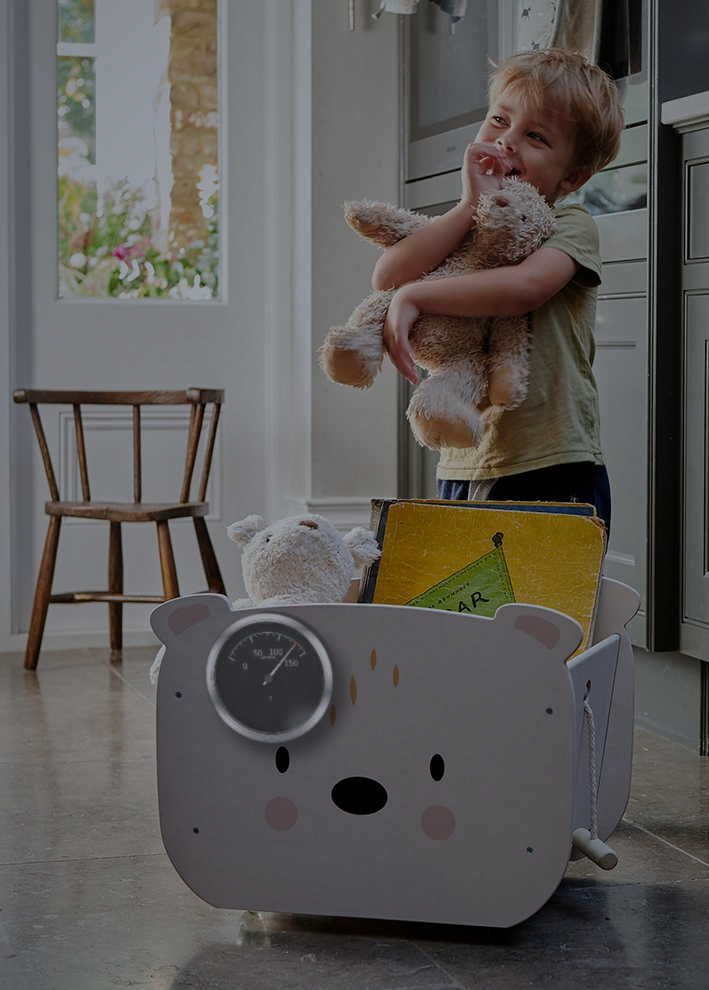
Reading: {"value": 130, "unit": "V"}
